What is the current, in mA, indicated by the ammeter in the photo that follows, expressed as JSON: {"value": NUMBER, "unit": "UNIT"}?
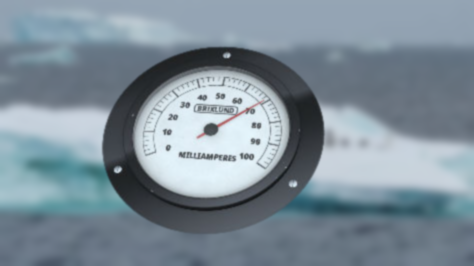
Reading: {"value": 70, "unit": "mA"}
